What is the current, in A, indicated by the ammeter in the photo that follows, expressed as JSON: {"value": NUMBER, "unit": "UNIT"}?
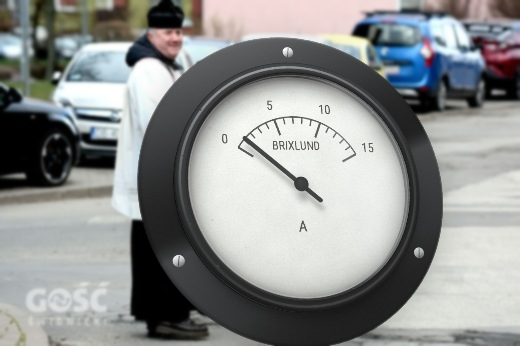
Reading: {"value": 1, "unit": "A"}
